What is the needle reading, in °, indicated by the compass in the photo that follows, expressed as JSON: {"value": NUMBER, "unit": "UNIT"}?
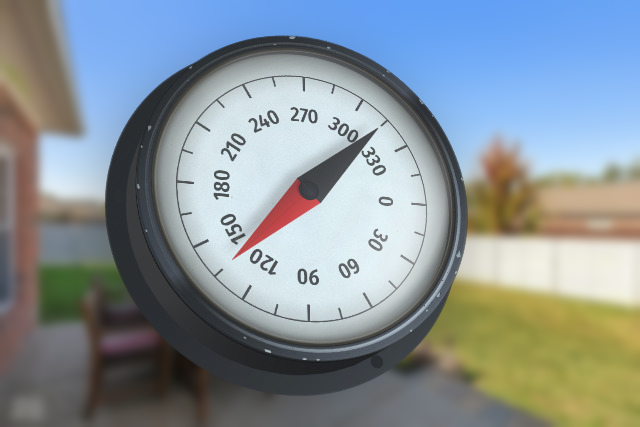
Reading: {"value": 135, "unit": "°"}
